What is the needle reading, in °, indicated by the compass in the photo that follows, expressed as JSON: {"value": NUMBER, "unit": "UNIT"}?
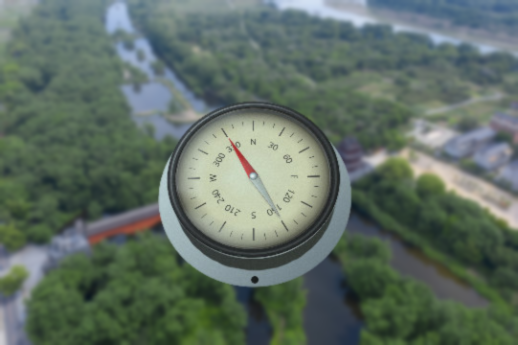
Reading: {"value": 330, "unit": "°"}
